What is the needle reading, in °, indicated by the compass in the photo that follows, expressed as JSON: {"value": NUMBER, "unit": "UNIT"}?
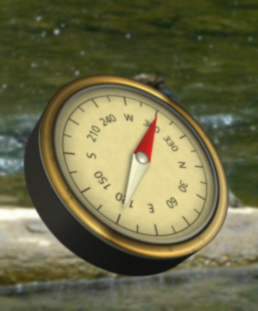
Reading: {"value": 300, "unit": "°"}
